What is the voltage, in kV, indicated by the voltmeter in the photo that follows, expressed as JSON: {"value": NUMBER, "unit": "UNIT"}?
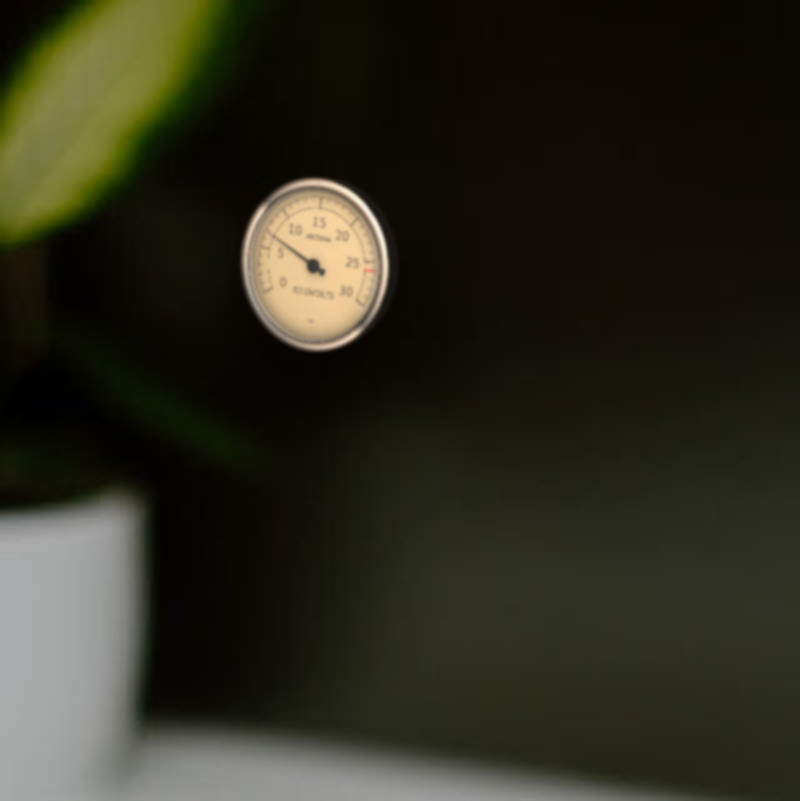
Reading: {"value": 7, "unit": "kV"}
